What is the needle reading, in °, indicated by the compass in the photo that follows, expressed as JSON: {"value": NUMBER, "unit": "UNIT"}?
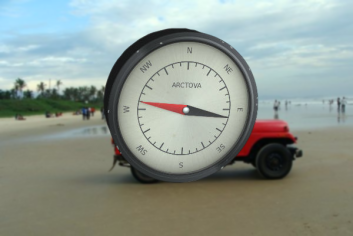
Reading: {"value": 280, "unit": "°"}
